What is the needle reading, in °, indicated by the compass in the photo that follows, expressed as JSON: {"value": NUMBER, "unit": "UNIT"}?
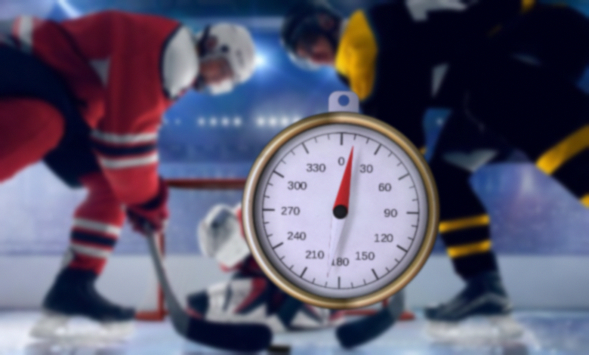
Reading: {"value": 10, "unit": "°"}
